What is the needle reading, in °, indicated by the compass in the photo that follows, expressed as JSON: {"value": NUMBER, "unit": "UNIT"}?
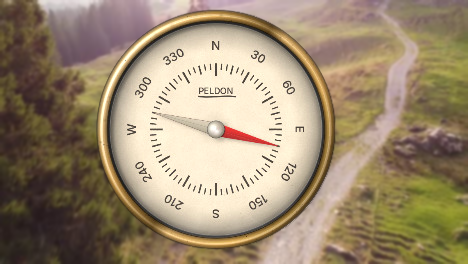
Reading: {"value": 105, "unit": "°"}
